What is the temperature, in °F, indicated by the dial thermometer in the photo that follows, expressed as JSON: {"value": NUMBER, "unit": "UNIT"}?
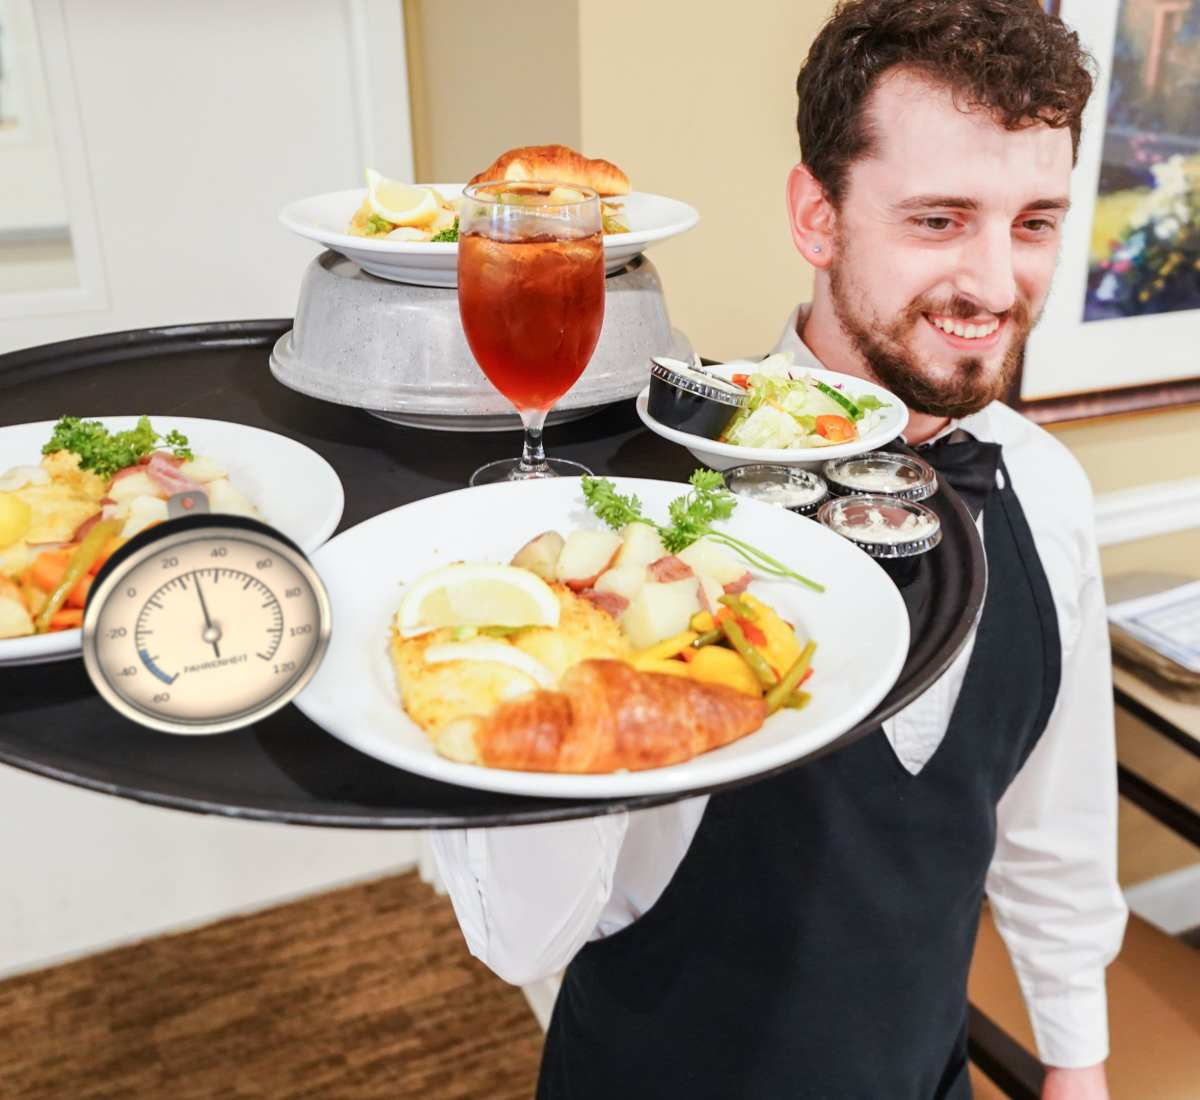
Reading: {"value": 28, "unit": "°F"}
